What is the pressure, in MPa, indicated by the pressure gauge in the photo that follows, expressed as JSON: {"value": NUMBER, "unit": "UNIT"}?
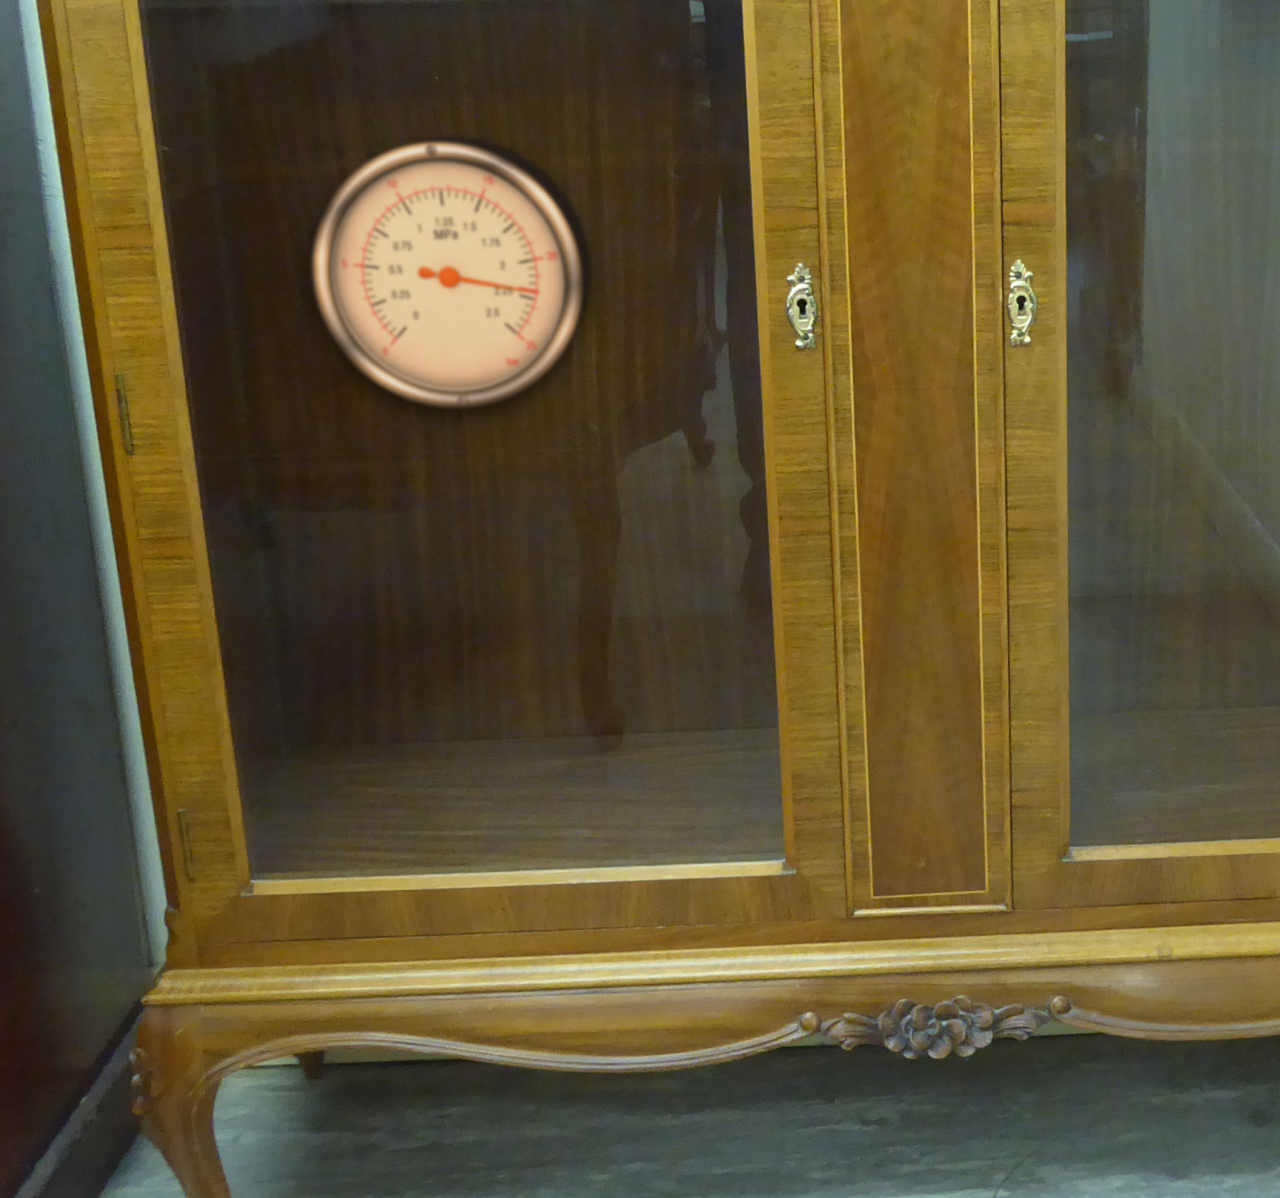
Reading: {"value": 2.2, "unit": "MPa"}
